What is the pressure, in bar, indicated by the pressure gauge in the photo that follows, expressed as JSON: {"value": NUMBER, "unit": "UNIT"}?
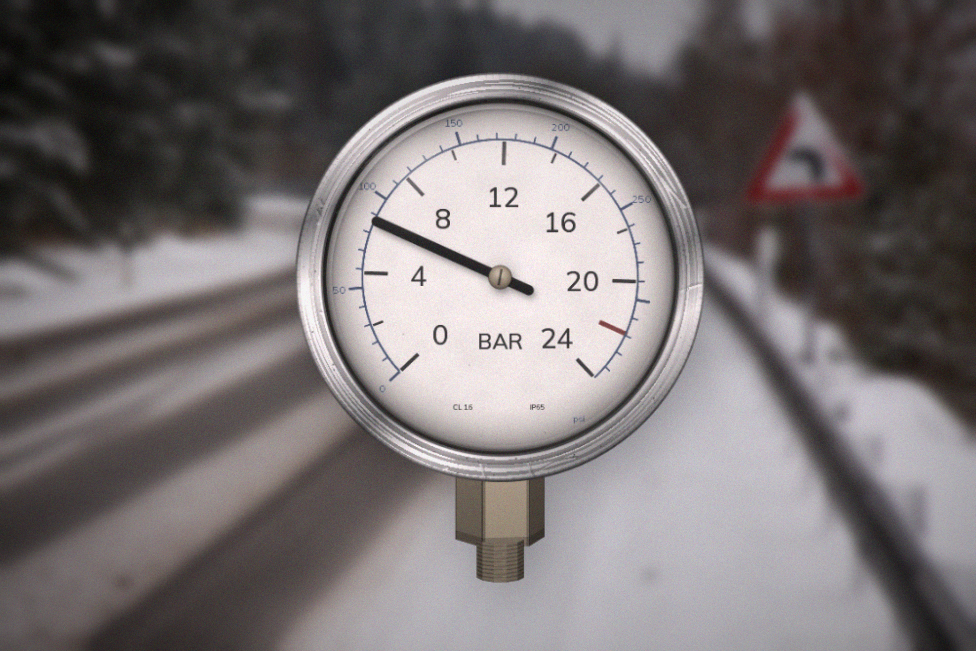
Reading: {"value": 6, "unit": "bar"}
